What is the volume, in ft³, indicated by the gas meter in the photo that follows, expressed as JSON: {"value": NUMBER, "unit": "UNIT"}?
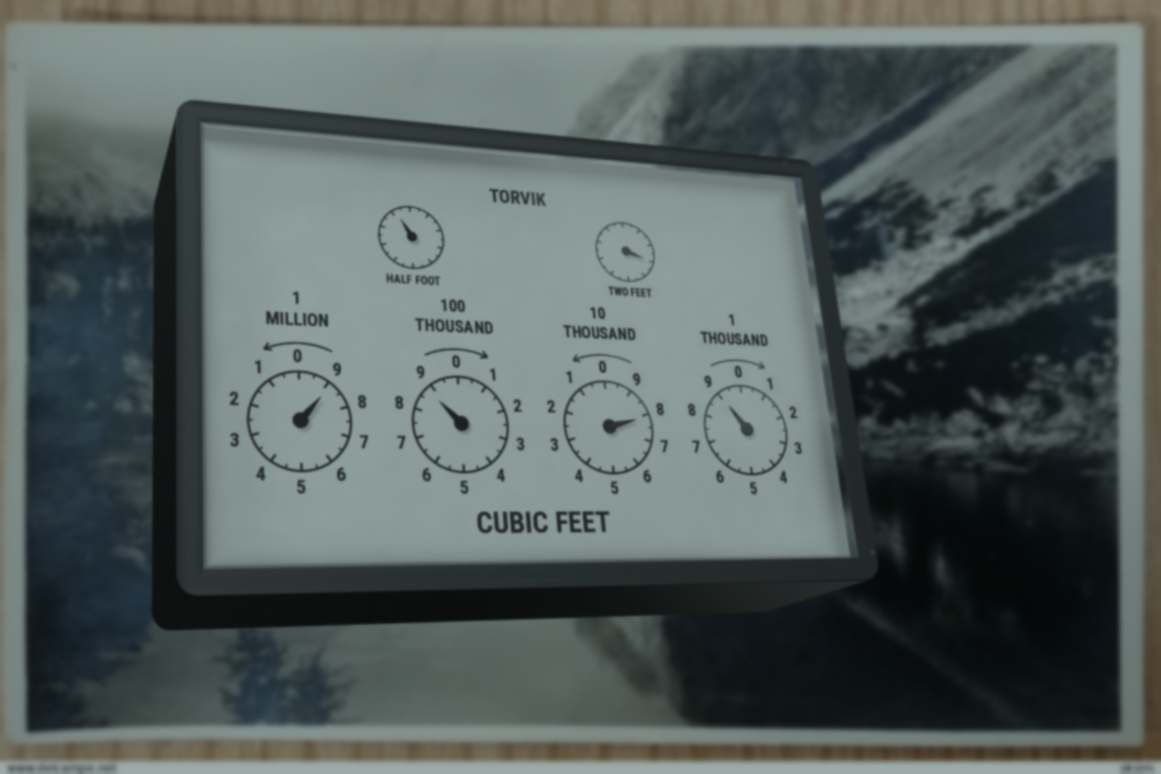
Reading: {"value": 887900, "unit": "ft³"}
